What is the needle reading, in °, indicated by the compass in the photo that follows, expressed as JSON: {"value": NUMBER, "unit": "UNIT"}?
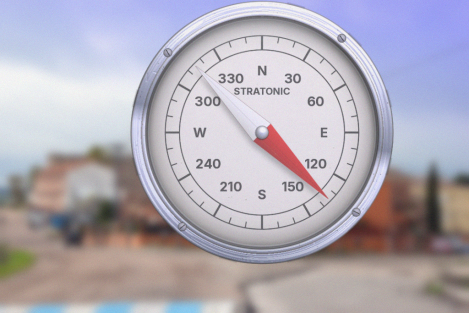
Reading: {"value": 135, "unit": "°"}
